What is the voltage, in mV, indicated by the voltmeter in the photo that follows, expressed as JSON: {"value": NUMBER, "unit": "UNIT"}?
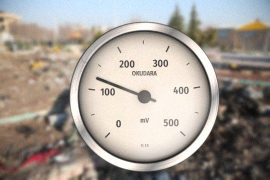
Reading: {"value": 125, "unit": "mV"}
